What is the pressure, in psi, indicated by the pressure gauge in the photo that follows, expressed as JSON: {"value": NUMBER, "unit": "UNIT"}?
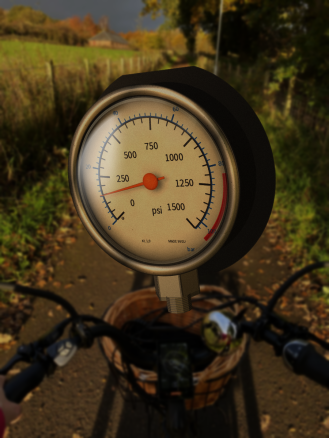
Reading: {"value": 150, "unit": "psi"}
